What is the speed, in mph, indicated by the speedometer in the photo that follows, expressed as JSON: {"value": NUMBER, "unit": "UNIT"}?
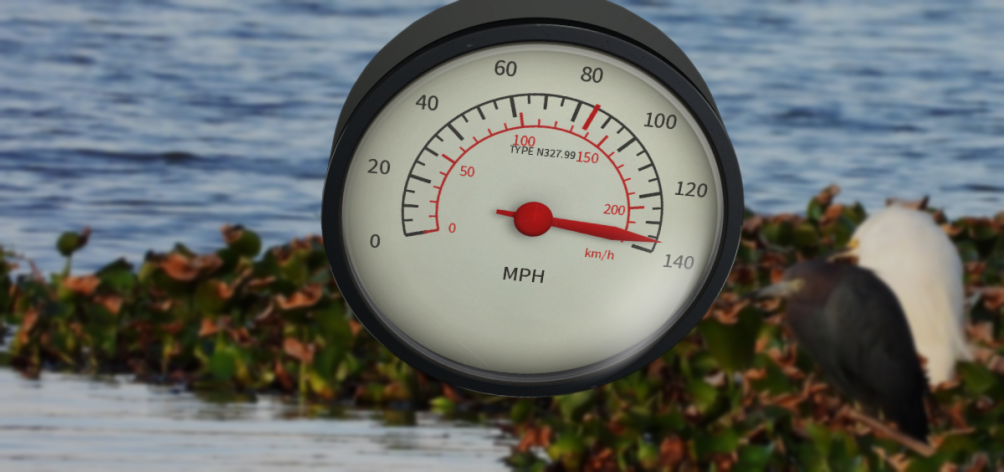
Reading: {"value": 135, "unit": "mph"}
